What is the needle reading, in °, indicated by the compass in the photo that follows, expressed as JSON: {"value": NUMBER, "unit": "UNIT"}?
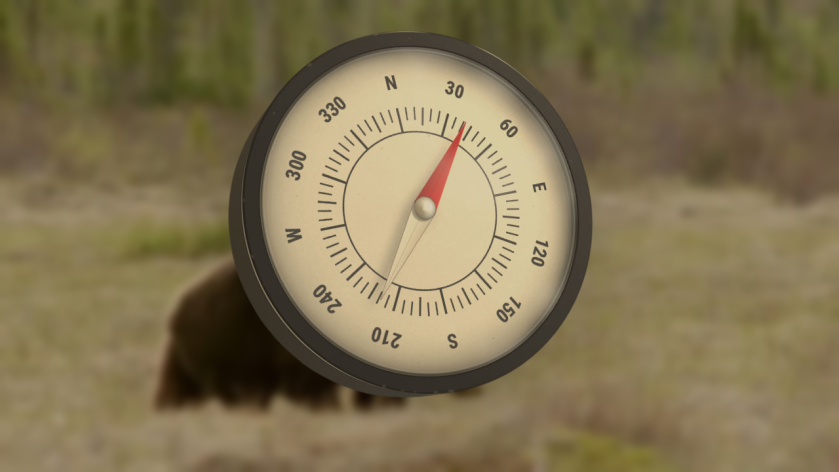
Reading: {"value": 40, "unit": "°"}
